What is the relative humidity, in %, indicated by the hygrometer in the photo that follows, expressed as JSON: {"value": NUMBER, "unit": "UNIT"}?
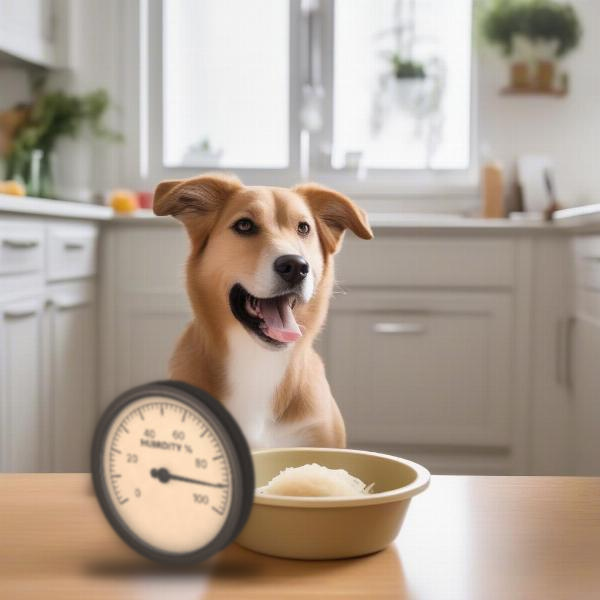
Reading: {"value": 90, "unit": "%"}
